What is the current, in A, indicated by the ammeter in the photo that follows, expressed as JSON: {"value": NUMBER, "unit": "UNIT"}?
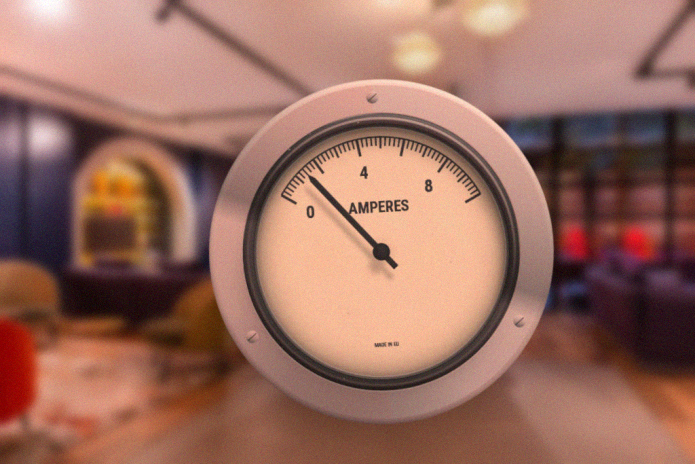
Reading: {"value": 1.4, "unit": "A"}
